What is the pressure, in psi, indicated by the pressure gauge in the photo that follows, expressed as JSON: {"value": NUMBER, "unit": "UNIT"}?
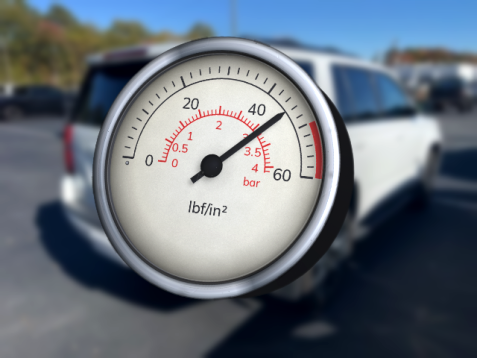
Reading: {"value": 46, "unit": "psi"}
